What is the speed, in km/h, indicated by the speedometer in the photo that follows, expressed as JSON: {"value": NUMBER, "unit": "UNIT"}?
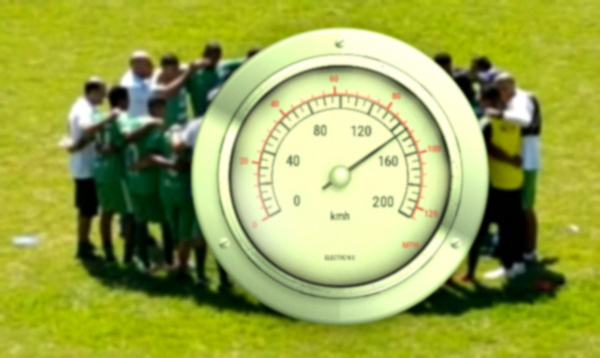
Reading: {"value": 145, "unit": "km/h"}
